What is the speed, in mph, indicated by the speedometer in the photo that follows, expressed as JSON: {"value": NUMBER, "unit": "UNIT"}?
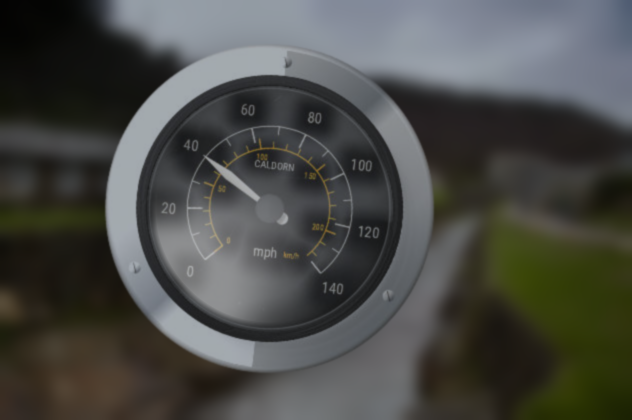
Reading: {"value": 40, "unit": "mph"}
